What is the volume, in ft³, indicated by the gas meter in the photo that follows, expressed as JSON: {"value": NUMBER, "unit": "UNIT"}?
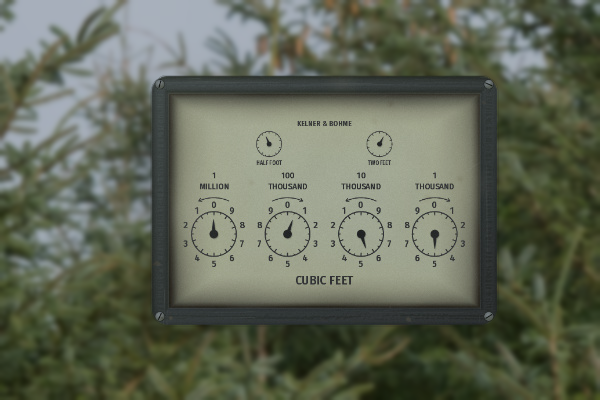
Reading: {"value": 5500, "unit": "ft³"}
